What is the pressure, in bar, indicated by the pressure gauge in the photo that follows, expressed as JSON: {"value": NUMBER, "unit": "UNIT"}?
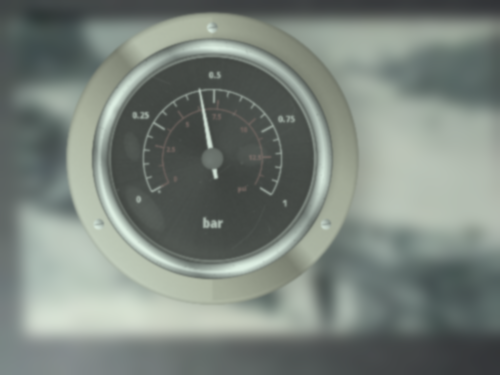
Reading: {"value": 0.45, "unit": "bar"}
